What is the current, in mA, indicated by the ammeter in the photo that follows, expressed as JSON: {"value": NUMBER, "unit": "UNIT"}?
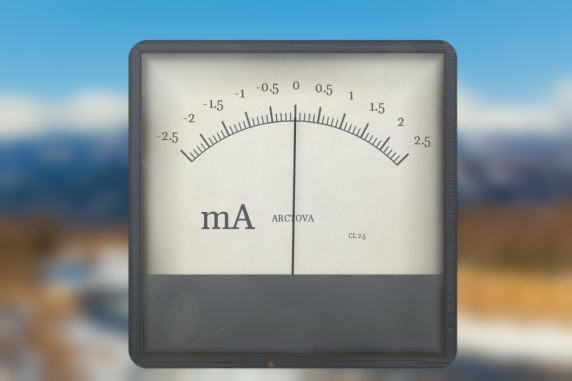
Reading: {"value": 0, "unit": "mA"}
